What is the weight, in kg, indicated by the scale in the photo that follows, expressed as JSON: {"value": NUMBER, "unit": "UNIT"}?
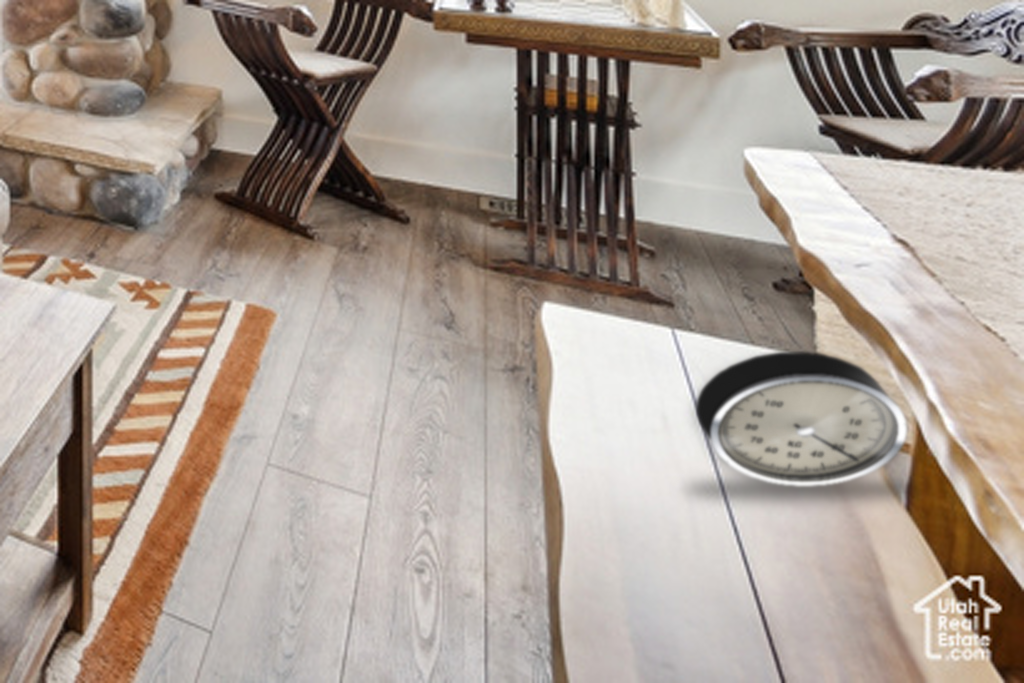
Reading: {"value": 30, "unit": "kg"}
